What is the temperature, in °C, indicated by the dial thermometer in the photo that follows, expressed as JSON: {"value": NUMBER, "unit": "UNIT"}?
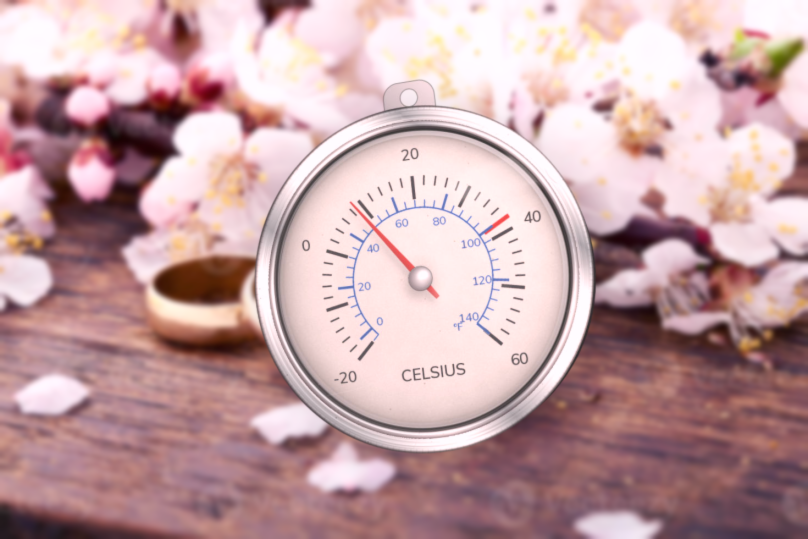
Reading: {"value": 9, "unit": "°C"}
